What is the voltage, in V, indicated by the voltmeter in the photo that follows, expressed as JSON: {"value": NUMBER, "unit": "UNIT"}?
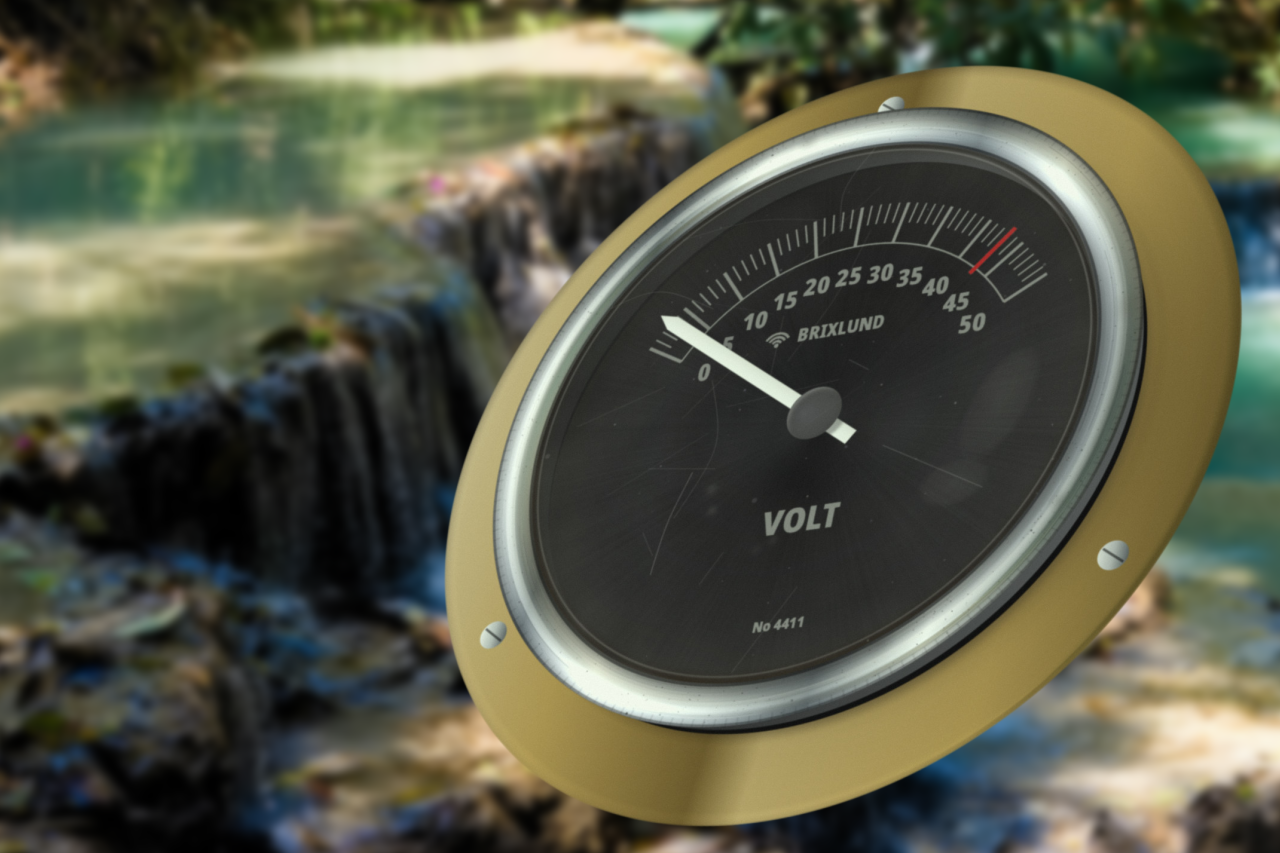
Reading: {"value": 3, "unit": "V"}
